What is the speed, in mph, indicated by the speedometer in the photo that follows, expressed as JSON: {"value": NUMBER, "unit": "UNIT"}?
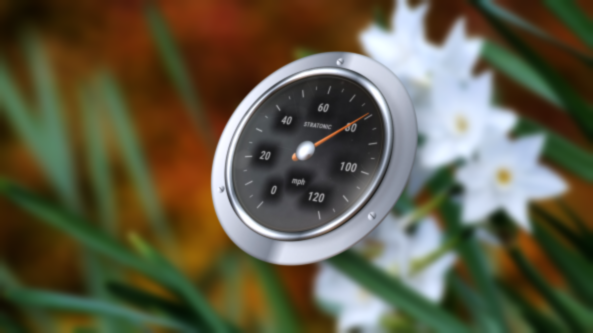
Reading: {"value": 80, "unit": "mph"}
